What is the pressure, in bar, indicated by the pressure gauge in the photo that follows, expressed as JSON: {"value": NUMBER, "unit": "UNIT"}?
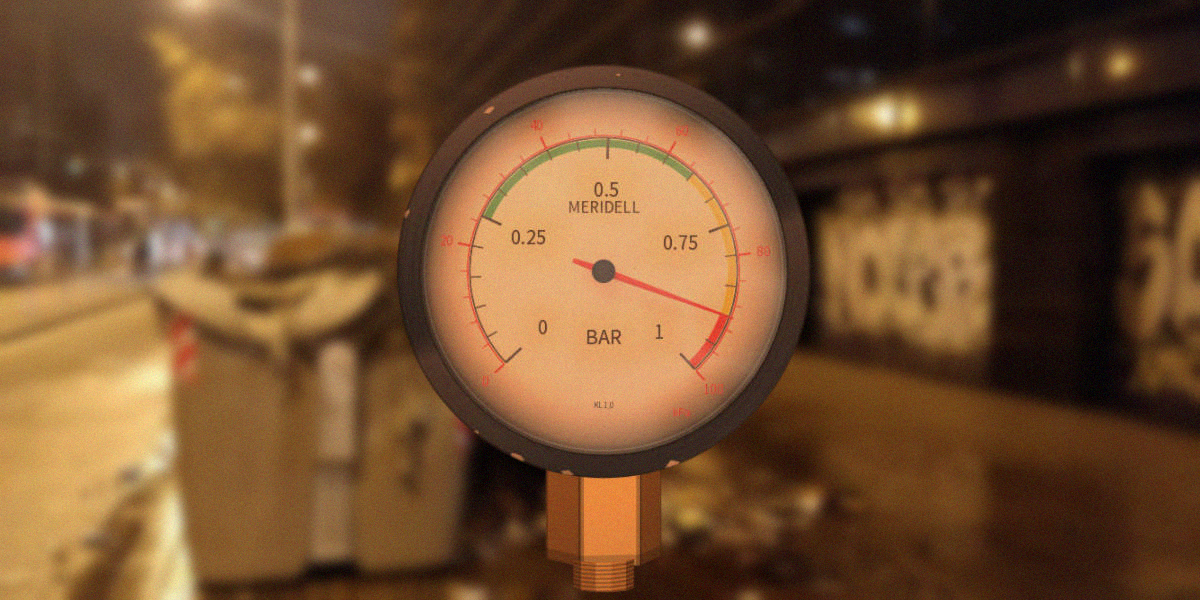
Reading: {"value": 0.9, "unit": "bar"}
